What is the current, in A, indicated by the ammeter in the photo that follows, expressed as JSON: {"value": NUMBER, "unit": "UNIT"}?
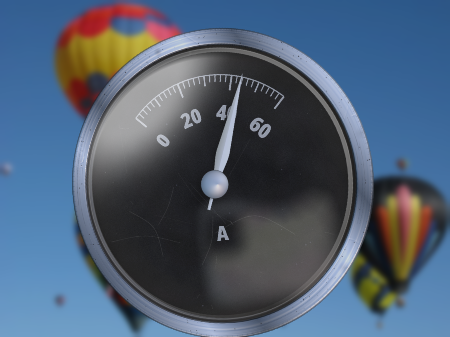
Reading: {"value": 44, "unit": "A"}
